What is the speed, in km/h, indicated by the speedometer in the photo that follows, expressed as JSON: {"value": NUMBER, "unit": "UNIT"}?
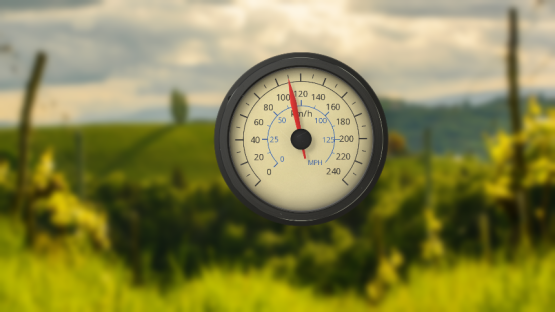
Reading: {"value": 110, "unit": "km/h"}
